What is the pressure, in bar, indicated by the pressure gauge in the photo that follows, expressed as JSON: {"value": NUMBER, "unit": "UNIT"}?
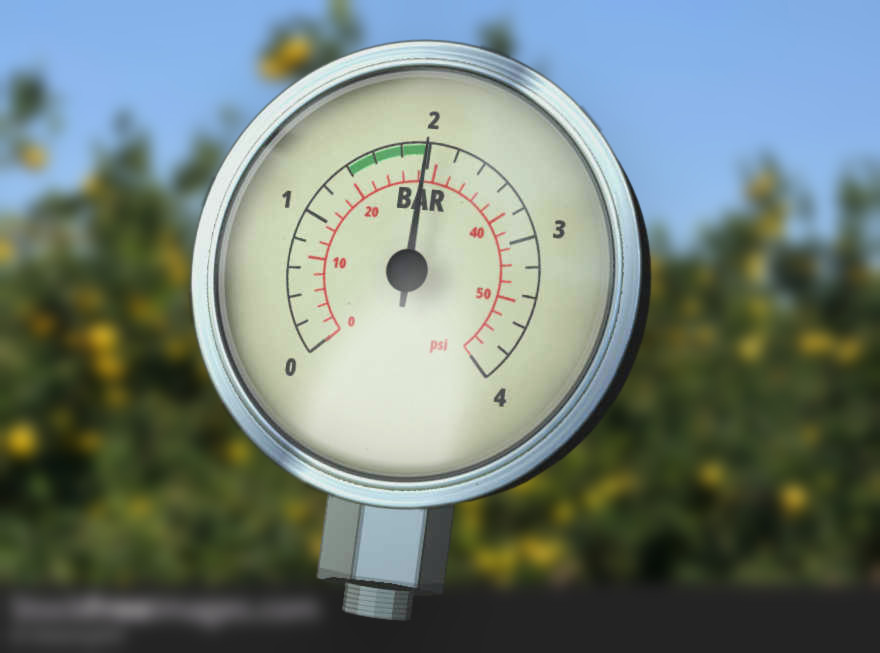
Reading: {"value": 2, "unit": "bar"}
